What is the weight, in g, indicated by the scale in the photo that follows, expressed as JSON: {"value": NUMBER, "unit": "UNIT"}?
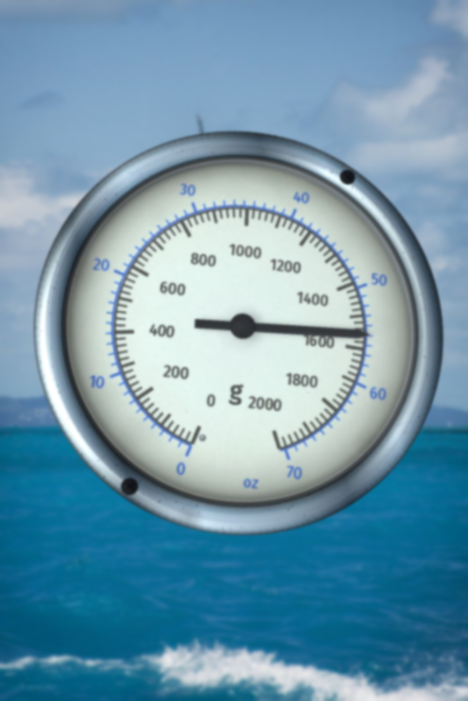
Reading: {"value": 1560, "unit": "g"}
